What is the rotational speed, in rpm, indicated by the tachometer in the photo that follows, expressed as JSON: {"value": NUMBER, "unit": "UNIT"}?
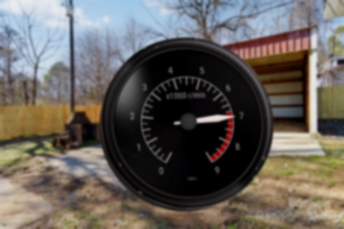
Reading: {"value": 7000, "unit": "rpm"}
